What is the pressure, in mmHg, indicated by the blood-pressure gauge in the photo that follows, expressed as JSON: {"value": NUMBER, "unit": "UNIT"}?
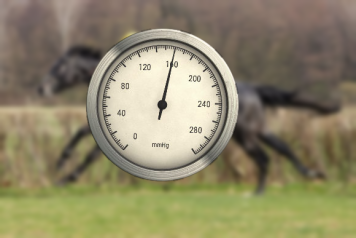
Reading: {"value": 160, "unit": "mmHg"}
